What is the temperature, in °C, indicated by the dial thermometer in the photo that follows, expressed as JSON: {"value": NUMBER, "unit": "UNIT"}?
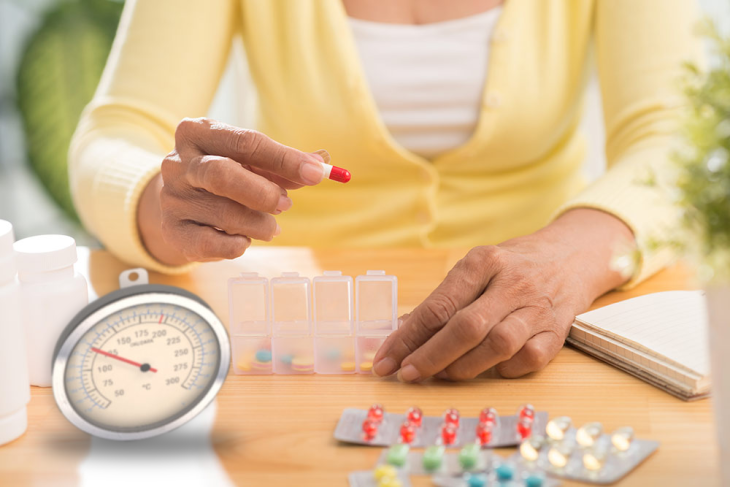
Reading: {"value": 125, "unit": "°C"}
